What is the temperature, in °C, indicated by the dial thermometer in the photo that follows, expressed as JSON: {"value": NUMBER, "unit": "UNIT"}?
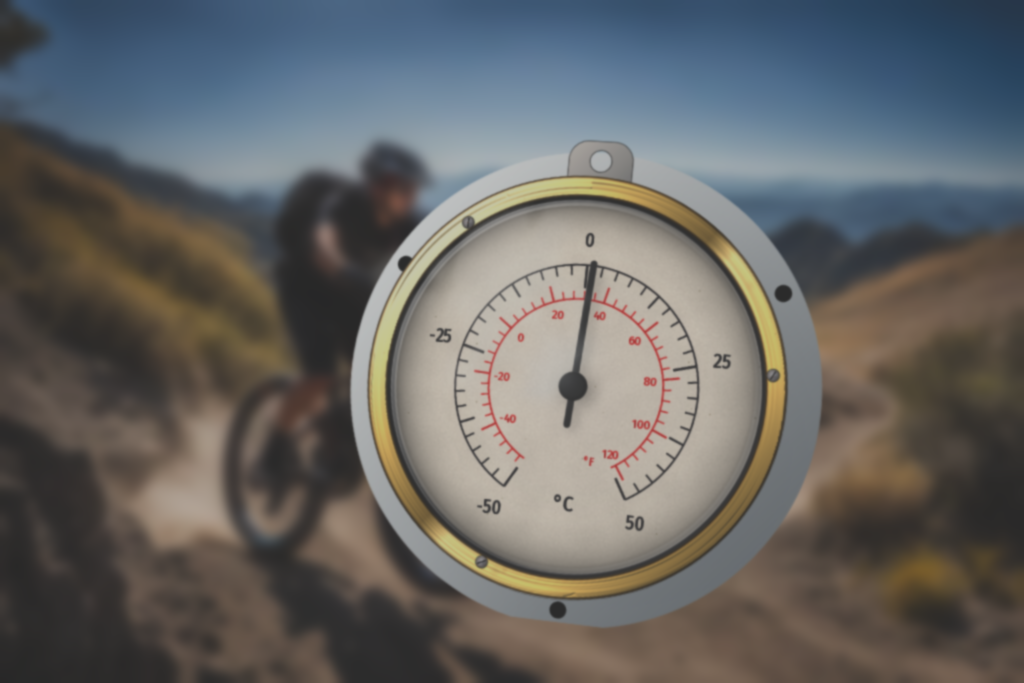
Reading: {"value": 1.25, "unit": "°C"}
